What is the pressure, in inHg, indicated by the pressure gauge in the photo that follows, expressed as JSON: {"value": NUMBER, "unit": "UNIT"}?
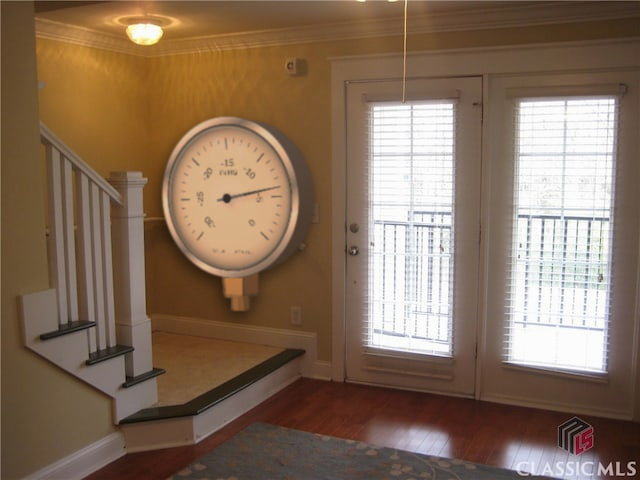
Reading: {"value": -6, "unit": "inHg"}
